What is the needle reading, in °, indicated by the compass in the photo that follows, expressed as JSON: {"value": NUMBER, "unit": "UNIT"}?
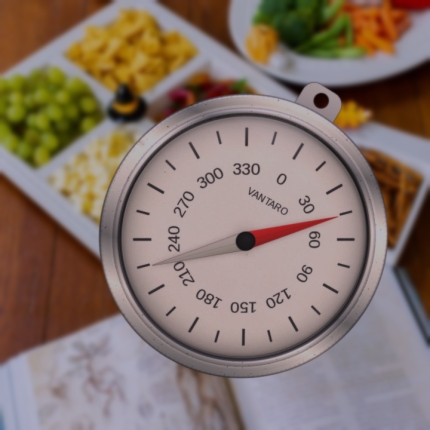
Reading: {"value": 45, "unit": "°"}
